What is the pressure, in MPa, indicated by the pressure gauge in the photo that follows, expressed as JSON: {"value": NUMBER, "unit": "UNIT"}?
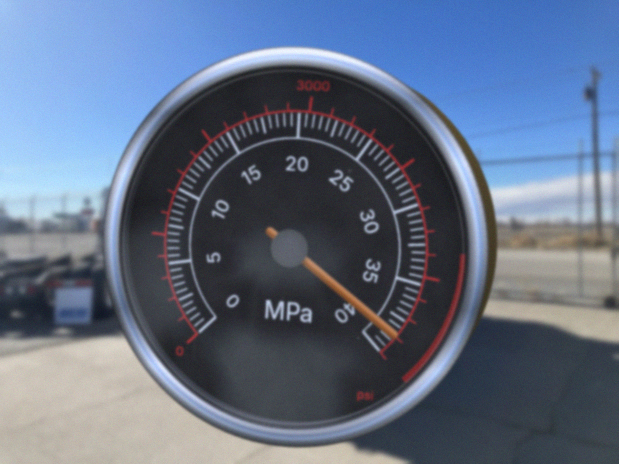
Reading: {"value": 38.5, "unit": "MPa"}
